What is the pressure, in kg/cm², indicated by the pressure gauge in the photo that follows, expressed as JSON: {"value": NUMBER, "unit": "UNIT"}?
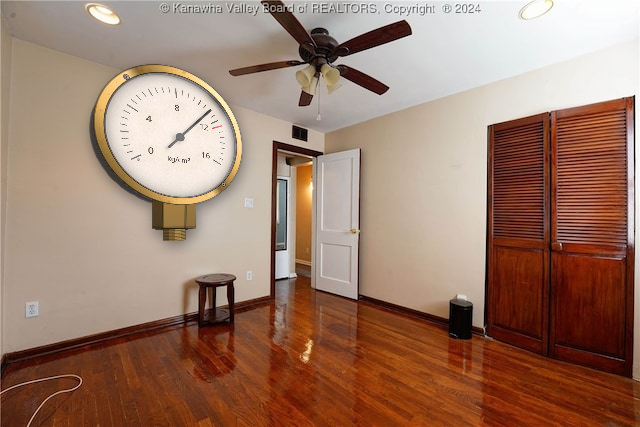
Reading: {"value": 11, "unit": "kg/cm²"}
